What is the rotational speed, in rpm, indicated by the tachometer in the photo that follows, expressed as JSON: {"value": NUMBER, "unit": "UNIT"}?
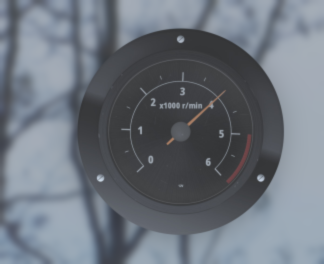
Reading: {"value": 4000, "unit": "rpm"}
